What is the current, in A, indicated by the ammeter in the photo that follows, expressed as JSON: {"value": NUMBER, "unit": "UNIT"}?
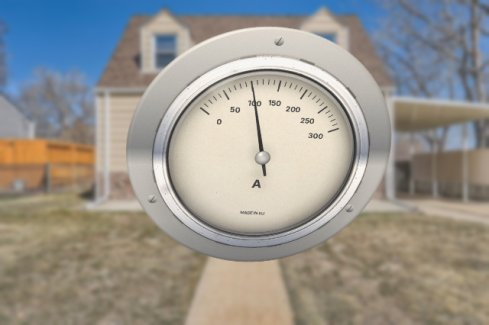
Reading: {"value": 100, "unit": "A"}
